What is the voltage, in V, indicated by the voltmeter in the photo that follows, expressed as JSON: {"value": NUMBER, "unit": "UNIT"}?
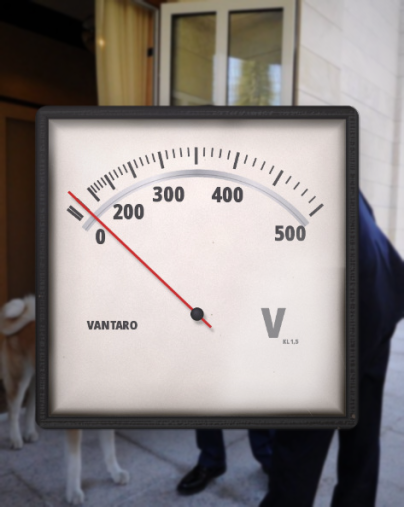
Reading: {"value": 100, "unit": "V"}
